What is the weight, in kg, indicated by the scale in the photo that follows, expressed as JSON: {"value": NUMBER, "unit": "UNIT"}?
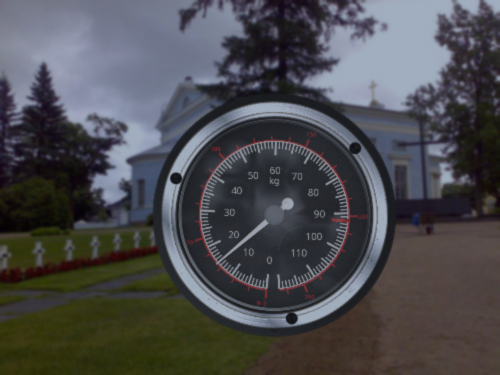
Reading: {"value": 15, "unit": "kg"}
